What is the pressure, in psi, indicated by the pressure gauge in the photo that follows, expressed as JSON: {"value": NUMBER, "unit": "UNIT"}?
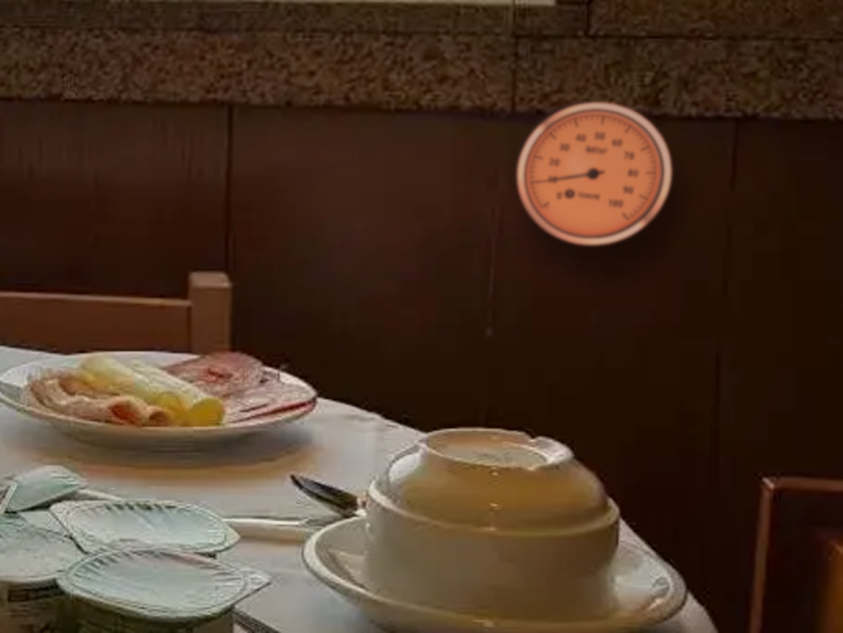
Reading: {"value": 10, "unit": "psi"}
